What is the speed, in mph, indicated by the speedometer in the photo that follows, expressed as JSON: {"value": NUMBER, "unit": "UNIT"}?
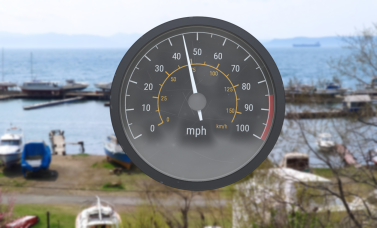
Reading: {"value": 45, "unit": "mph"}
